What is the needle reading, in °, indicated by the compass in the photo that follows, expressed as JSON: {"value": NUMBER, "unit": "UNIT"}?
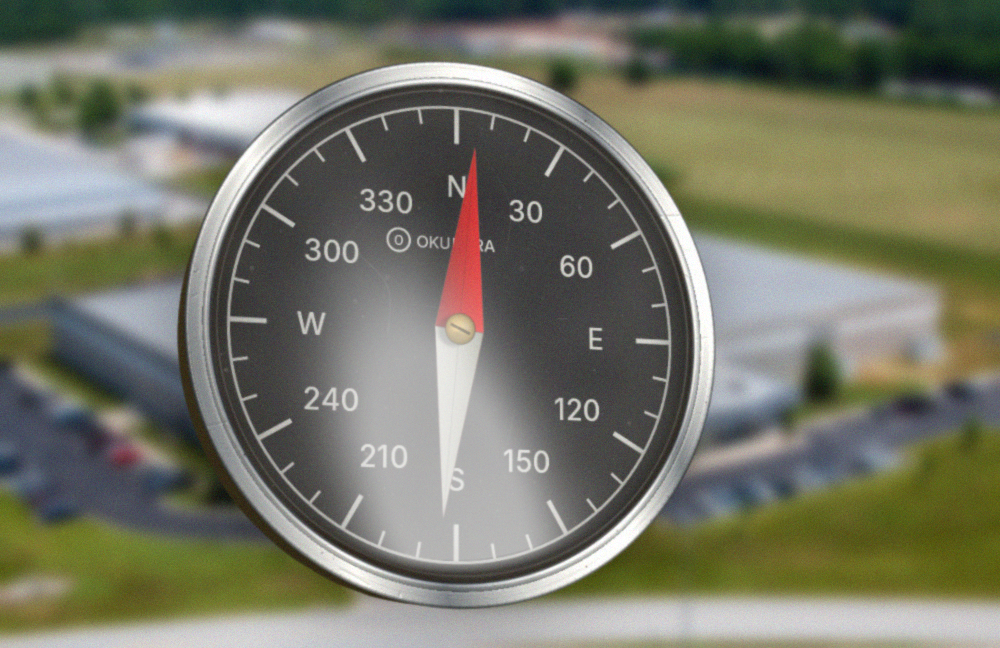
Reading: {"value": 5, "unit": "°"}
